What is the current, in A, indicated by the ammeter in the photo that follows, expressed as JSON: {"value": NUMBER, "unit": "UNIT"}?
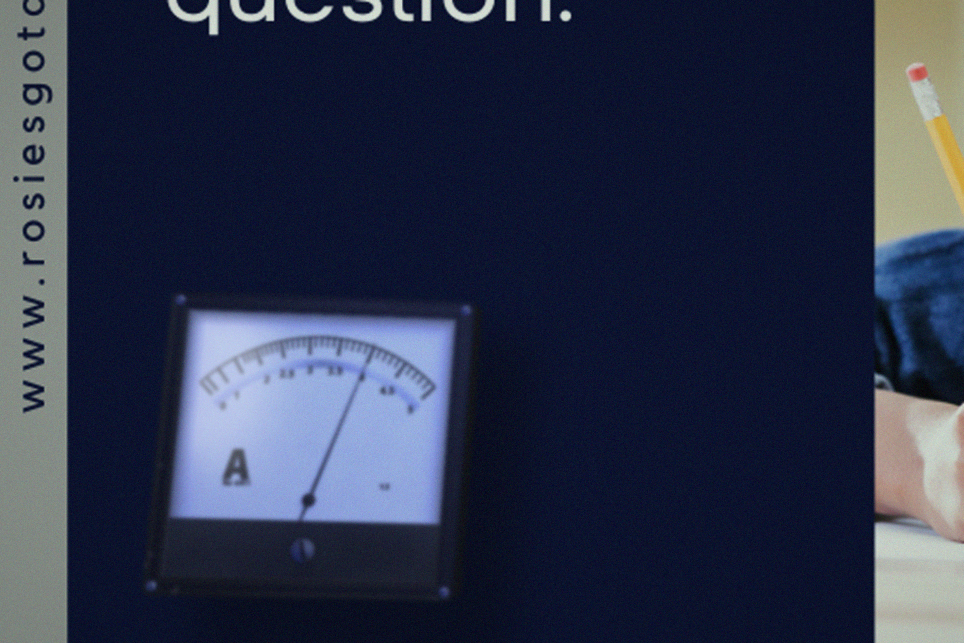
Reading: {"value": 4, "unit": "A"}
